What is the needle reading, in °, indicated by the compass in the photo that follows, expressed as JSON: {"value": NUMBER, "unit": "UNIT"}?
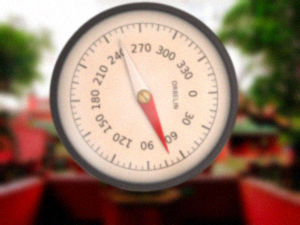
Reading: {"value": 70, "unit": "°"}
